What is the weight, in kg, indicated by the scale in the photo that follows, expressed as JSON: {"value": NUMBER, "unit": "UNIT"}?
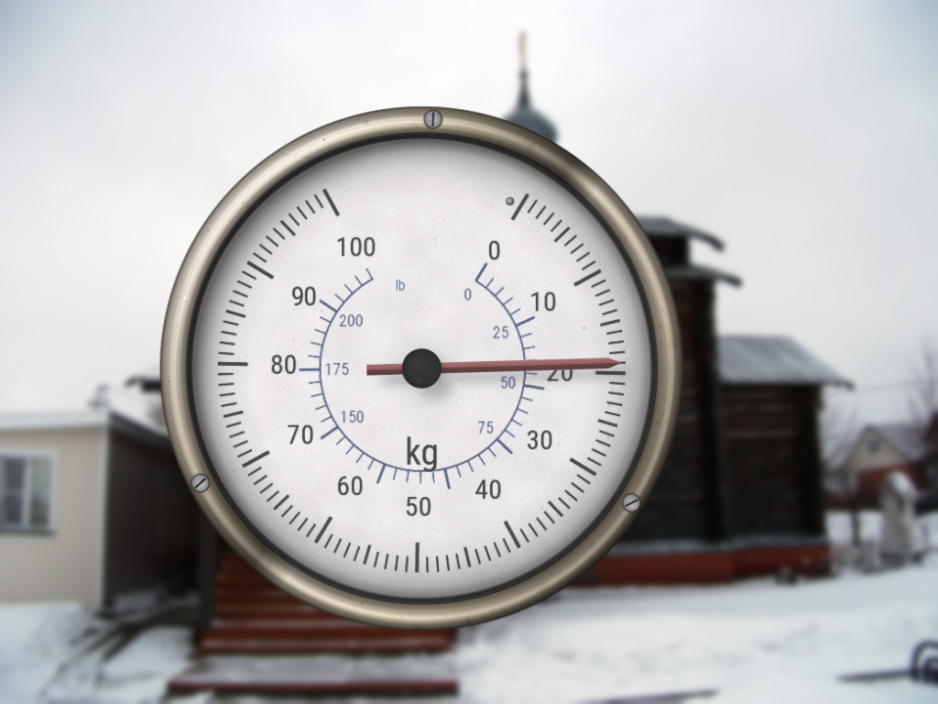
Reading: {"value": 19, "unit": "kg"}
